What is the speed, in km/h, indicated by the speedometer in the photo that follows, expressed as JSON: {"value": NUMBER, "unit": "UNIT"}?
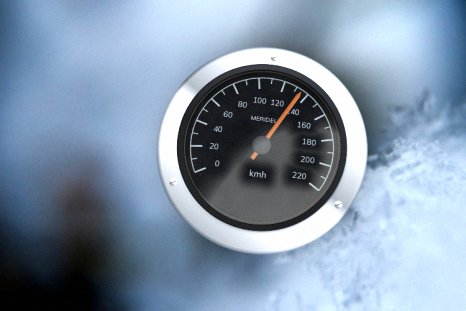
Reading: {"value": 135, "unit": "km/h"}
